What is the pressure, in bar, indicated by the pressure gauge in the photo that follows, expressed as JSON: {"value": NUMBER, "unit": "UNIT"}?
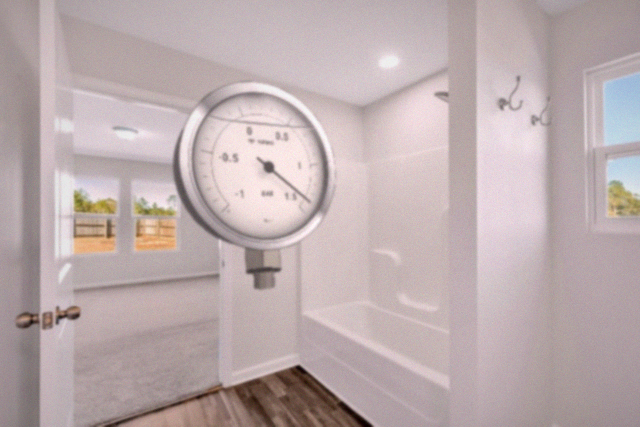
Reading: {"value": 1.4, "unit": "bar"}
